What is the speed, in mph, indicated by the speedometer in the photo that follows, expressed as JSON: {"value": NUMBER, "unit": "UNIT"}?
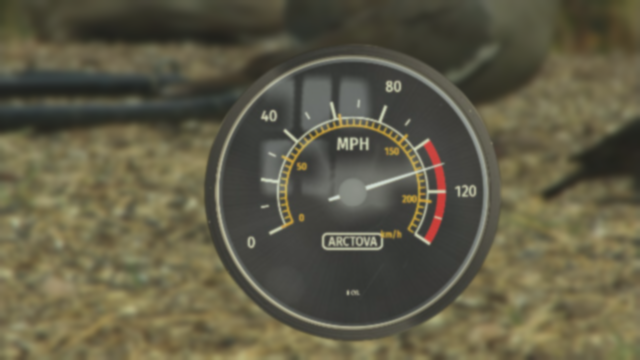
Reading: {"value": 110, "unit": "mph"}
